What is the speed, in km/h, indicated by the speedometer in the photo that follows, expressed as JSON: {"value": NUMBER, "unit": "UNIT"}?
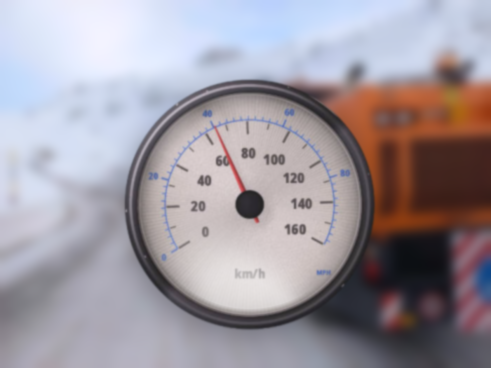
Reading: {"value": 65, "unit": "km/h"}
